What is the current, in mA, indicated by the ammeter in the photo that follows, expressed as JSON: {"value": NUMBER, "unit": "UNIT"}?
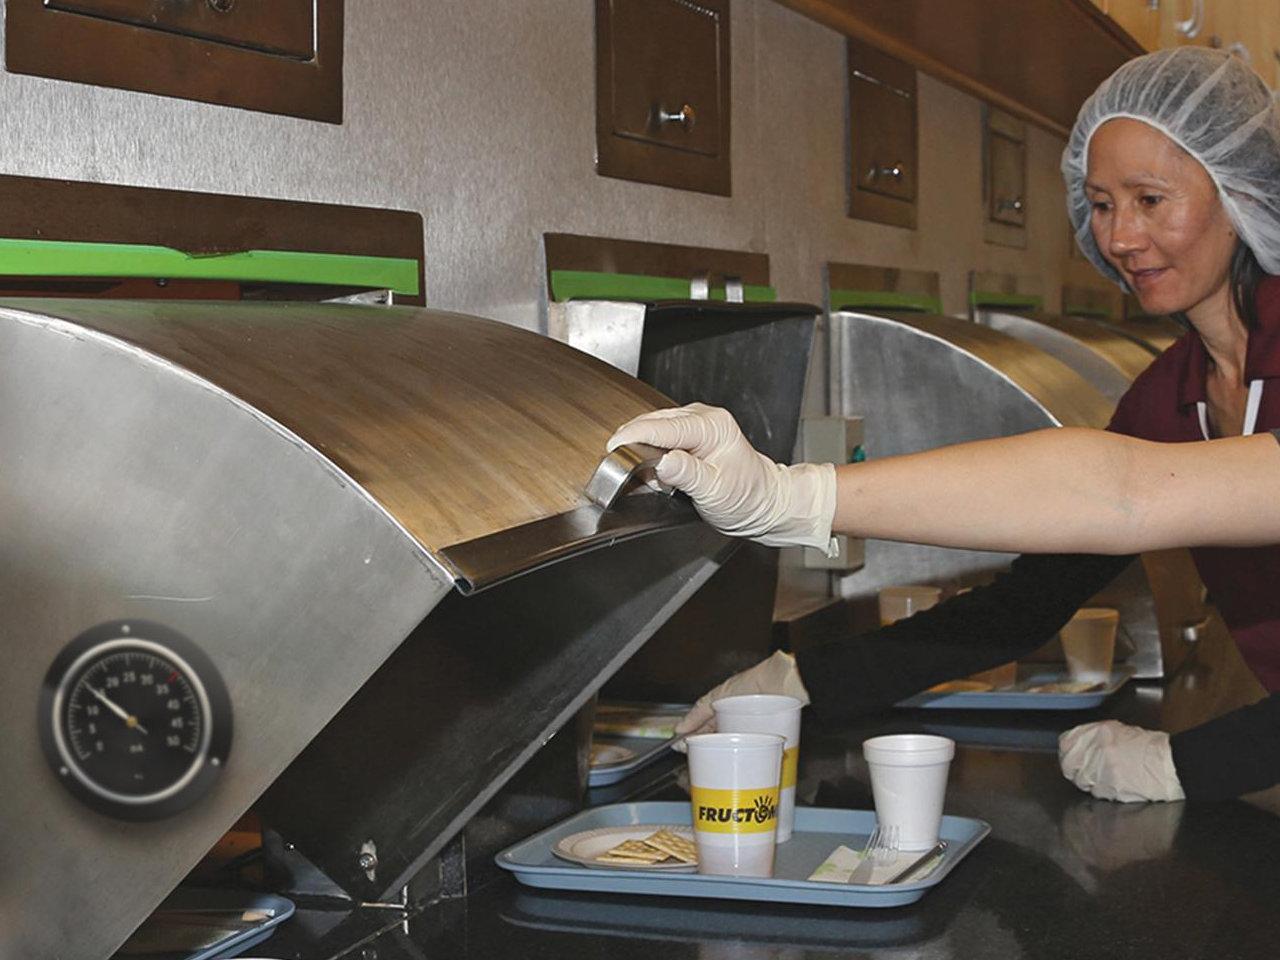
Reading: {"value": 15, "unit": "mA"}
